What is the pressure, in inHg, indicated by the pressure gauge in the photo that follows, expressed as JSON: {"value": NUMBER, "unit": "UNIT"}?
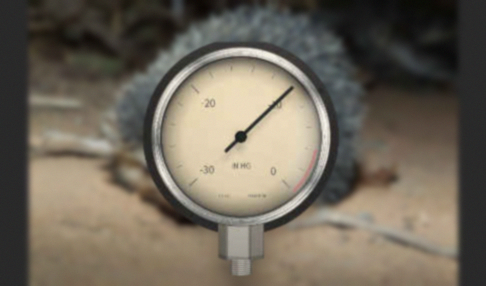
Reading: {"value": -10, "unit": "inHg"}
